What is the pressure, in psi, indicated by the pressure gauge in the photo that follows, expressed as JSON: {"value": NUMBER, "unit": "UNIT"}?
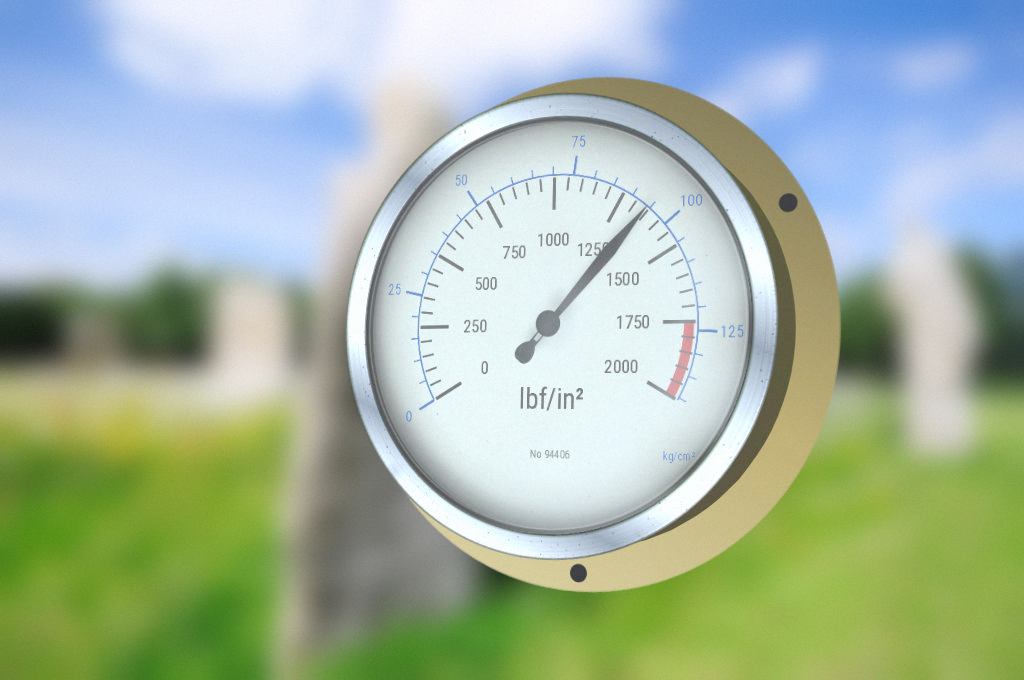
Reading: {"value": 1350, "unit": "psi"}
